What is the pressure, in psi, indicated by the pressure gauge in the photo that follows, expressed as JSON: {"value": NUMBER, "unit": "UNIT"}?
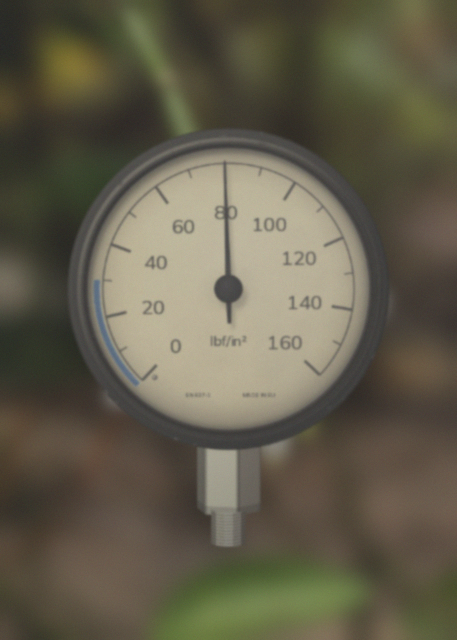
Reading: {"value": 80, "unit": "psi"}
